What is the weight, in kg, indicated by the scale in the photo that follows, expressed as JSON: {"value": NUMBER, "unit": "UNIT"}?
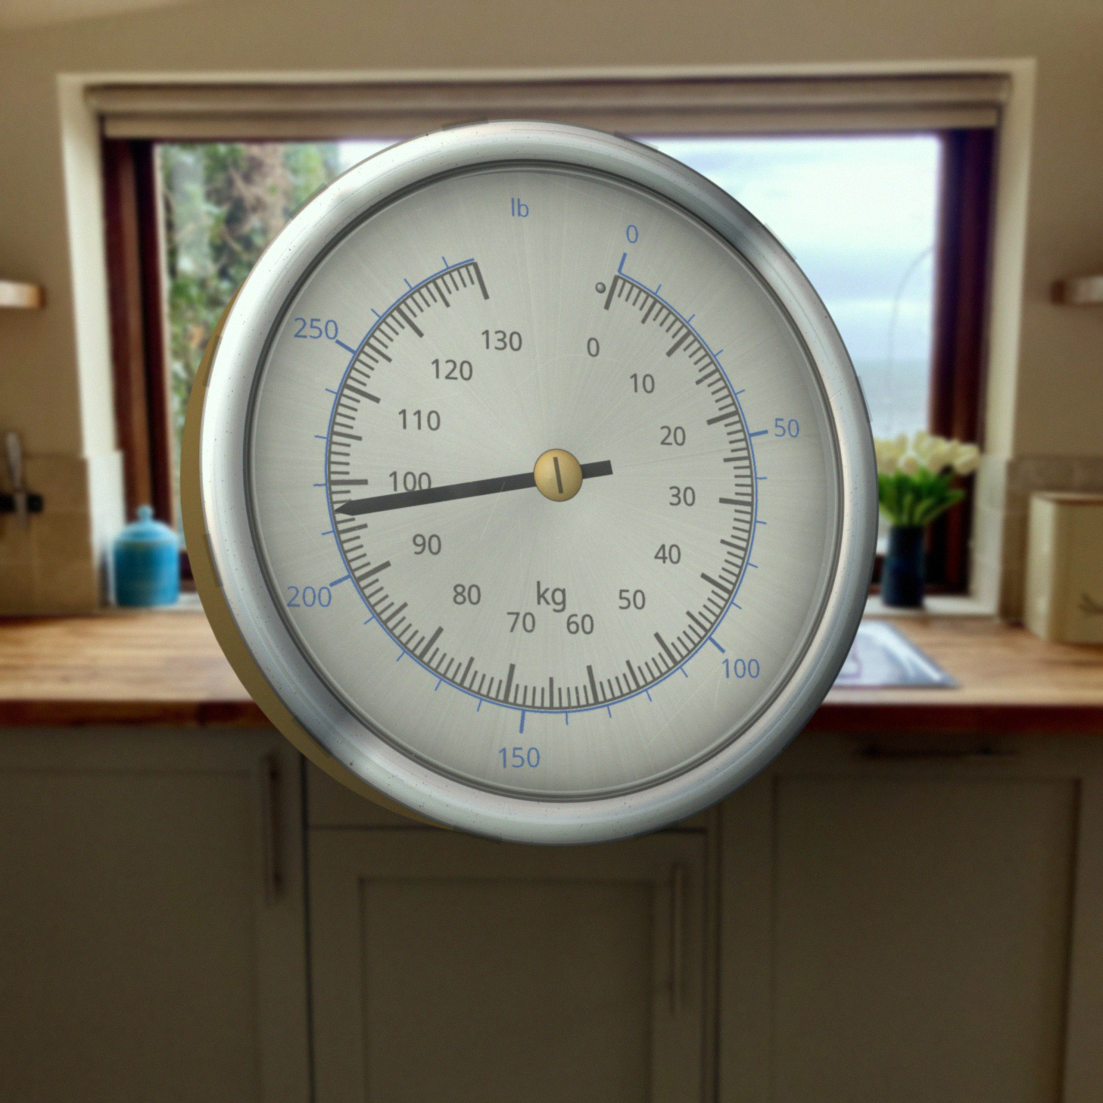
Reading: {"value": 97, "unit": "kg"}
